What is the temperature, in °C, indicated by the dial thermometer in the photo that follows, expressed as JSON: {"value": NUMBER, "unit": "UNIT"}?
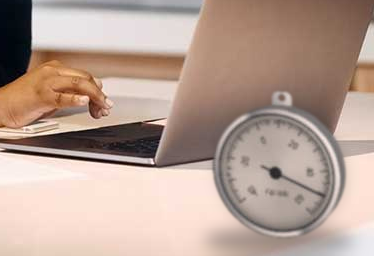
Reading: {"value": 50, "unit": "°C"}
